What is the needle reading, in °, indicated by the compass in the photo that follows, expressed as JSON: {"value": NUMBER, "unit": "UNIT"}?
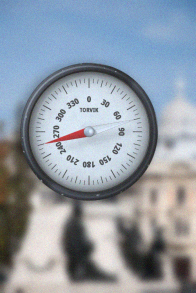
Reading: {"value": 255, "unit": "°"}
